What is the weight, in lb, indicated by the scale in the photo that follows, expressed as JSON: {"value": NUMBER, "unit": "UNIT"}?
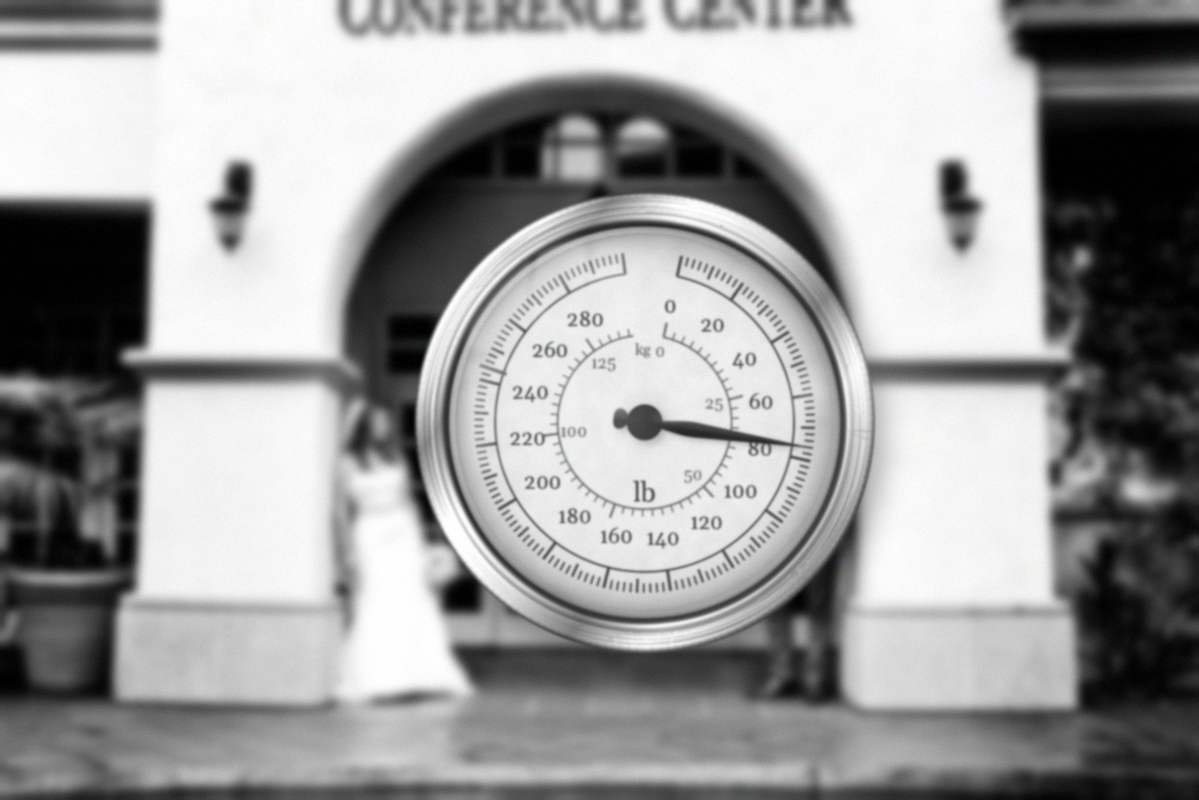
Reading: {"value": 76, "unit": "lb"}
